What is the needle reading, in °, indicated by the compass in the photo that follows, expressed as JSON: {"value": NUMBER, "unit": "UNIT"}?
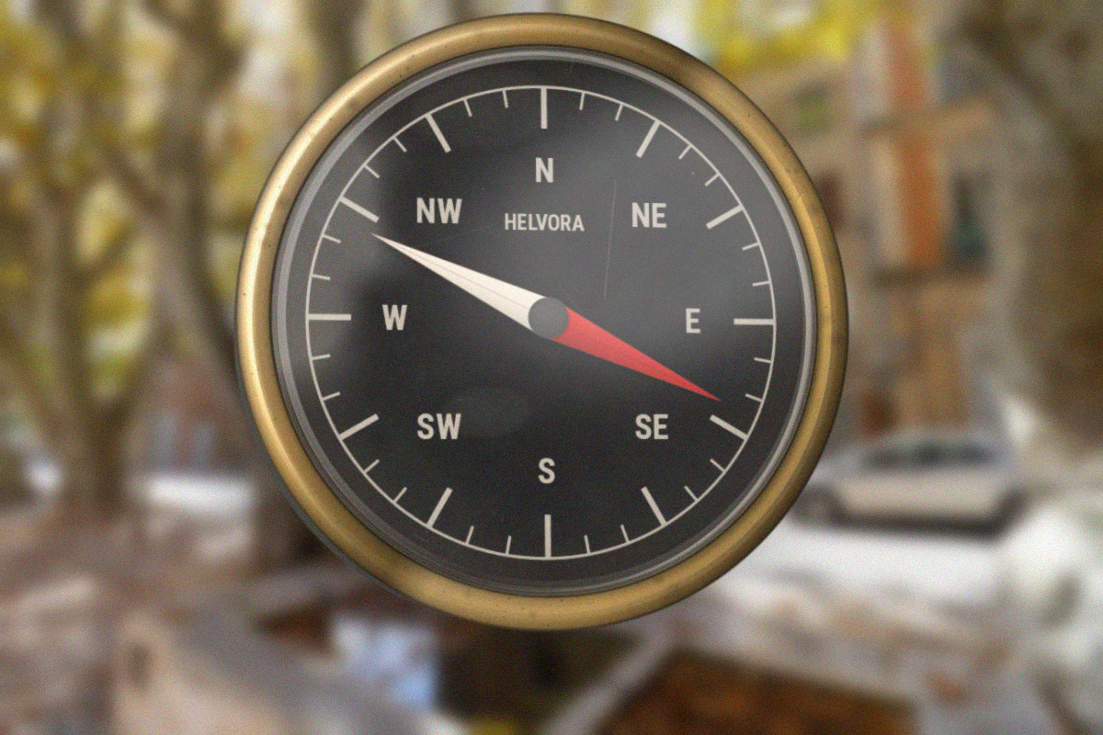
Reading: {"value": 115, "unit": "°"}
